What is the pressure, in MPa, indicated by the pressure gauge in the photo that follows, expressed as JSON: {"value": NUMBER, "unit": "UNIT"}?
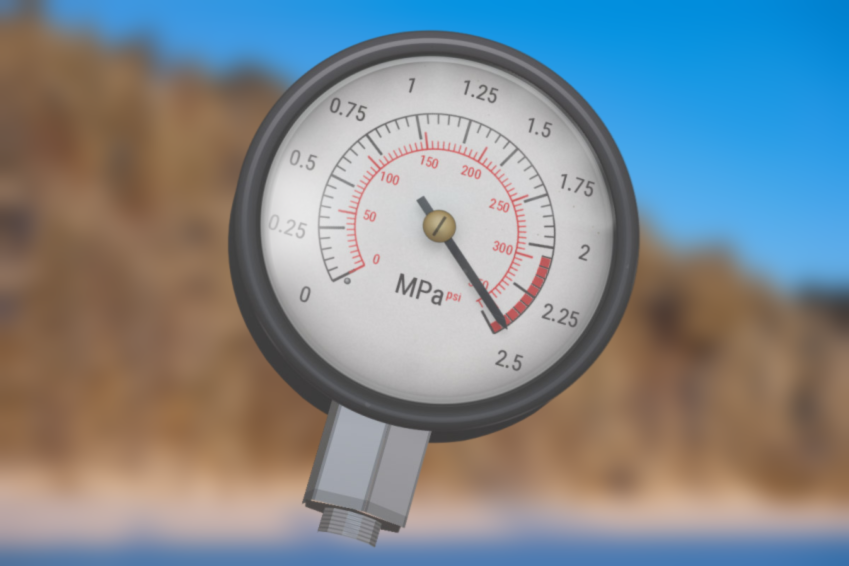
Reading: {"value": 2.45, "unit": "MPa"}
